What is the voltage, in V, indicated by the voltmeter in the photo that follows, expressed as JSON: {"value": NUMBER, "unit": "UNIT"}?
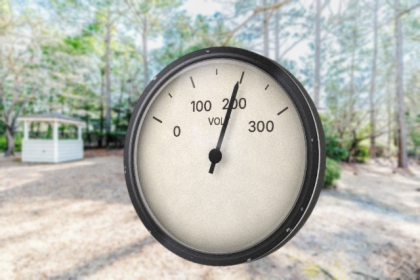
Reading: {"value": 200, "unit": "V"}
